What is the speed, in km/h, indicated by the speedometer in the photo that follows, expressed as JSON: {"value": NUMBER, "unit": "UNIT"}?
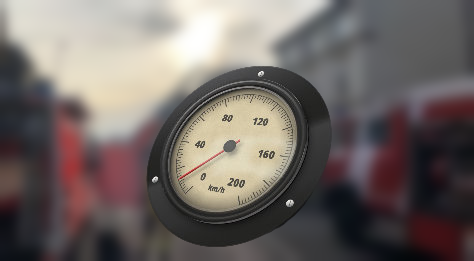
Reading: {"value": 10, "unit": "km/h"}
